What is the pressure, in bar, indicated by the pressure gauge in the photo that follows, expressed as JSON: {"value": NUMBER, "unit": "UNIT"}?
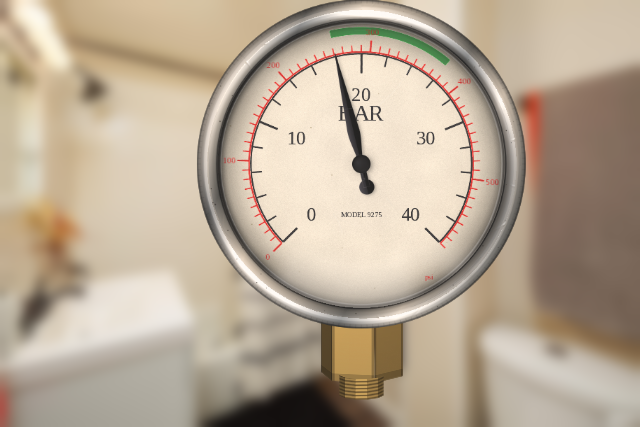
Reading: {"value": 18, "unit": "bar"}
